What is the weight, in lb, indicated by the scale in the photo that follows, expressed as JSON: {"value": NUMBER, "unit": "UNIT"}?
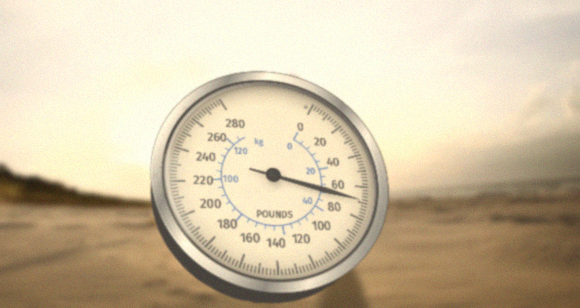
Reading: {"value": 70, "unit": "lb"}
